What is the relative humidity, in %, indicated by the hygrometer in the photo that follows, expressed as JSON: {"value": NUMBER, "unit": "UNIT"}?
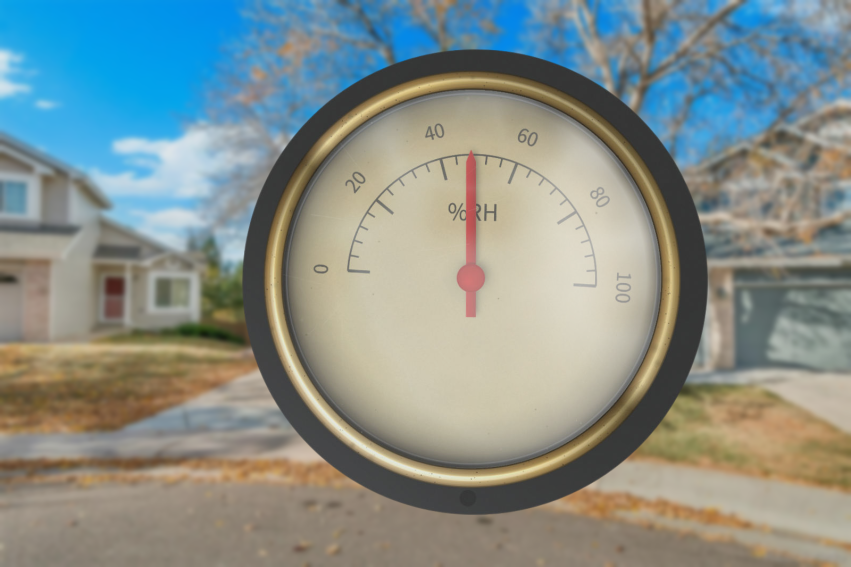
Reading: {"value": 48, "unit": "%"}
